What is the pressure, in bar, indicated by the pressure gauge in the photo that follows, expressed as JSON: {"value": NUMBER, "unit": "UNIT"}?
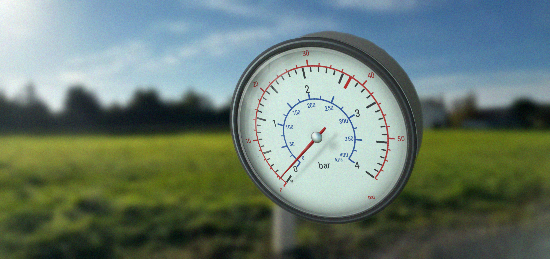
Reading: {"value": 0.1, "unit": "bar"}
